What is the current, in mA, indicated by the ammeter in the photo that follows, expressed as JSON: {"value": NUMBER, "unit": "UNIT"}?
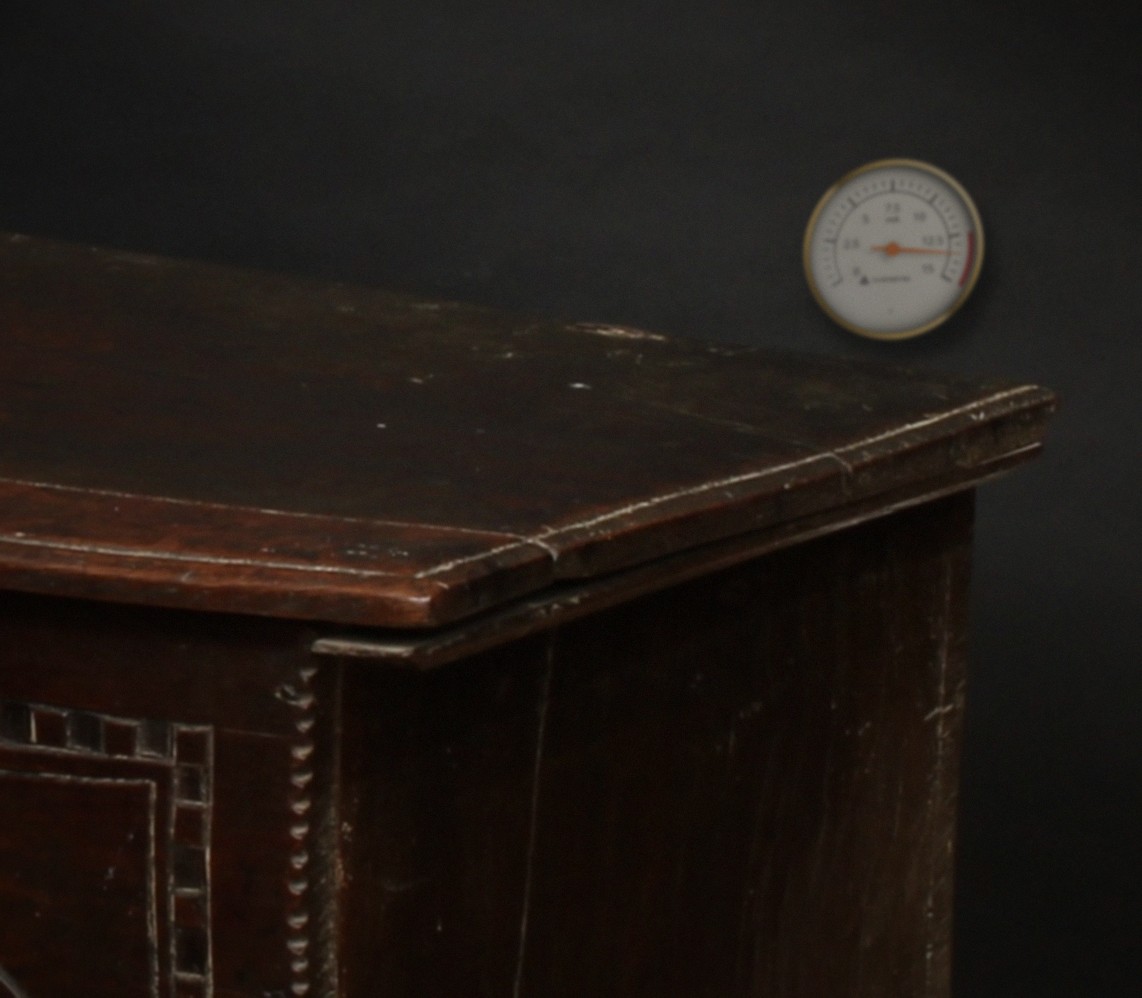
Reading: {"value": 13.5, "unit": "mA"}
